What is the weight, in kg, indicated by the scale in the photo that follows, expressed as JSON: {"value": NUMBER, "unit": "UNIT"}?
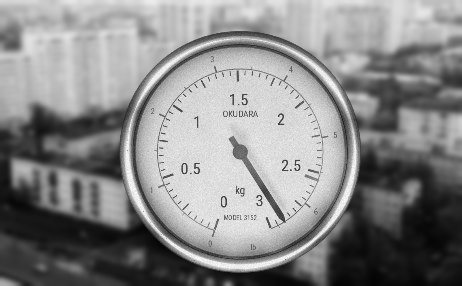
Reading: {"value": 2.9, "unit": "kg"}
